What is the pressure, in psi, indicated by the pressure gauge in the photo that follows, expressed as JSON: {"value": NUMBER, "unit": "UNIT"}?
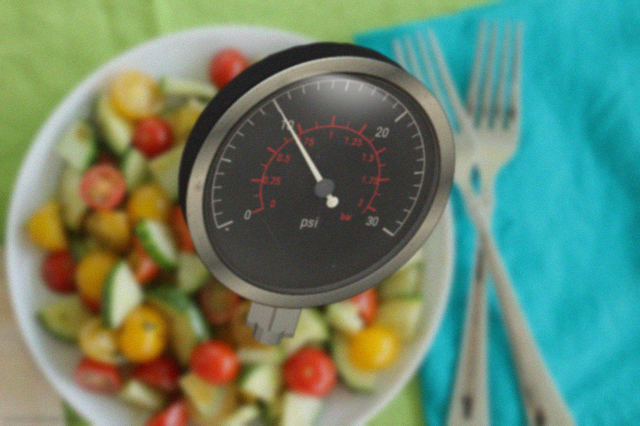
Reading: {"value": 10, "unit": "psi"}
